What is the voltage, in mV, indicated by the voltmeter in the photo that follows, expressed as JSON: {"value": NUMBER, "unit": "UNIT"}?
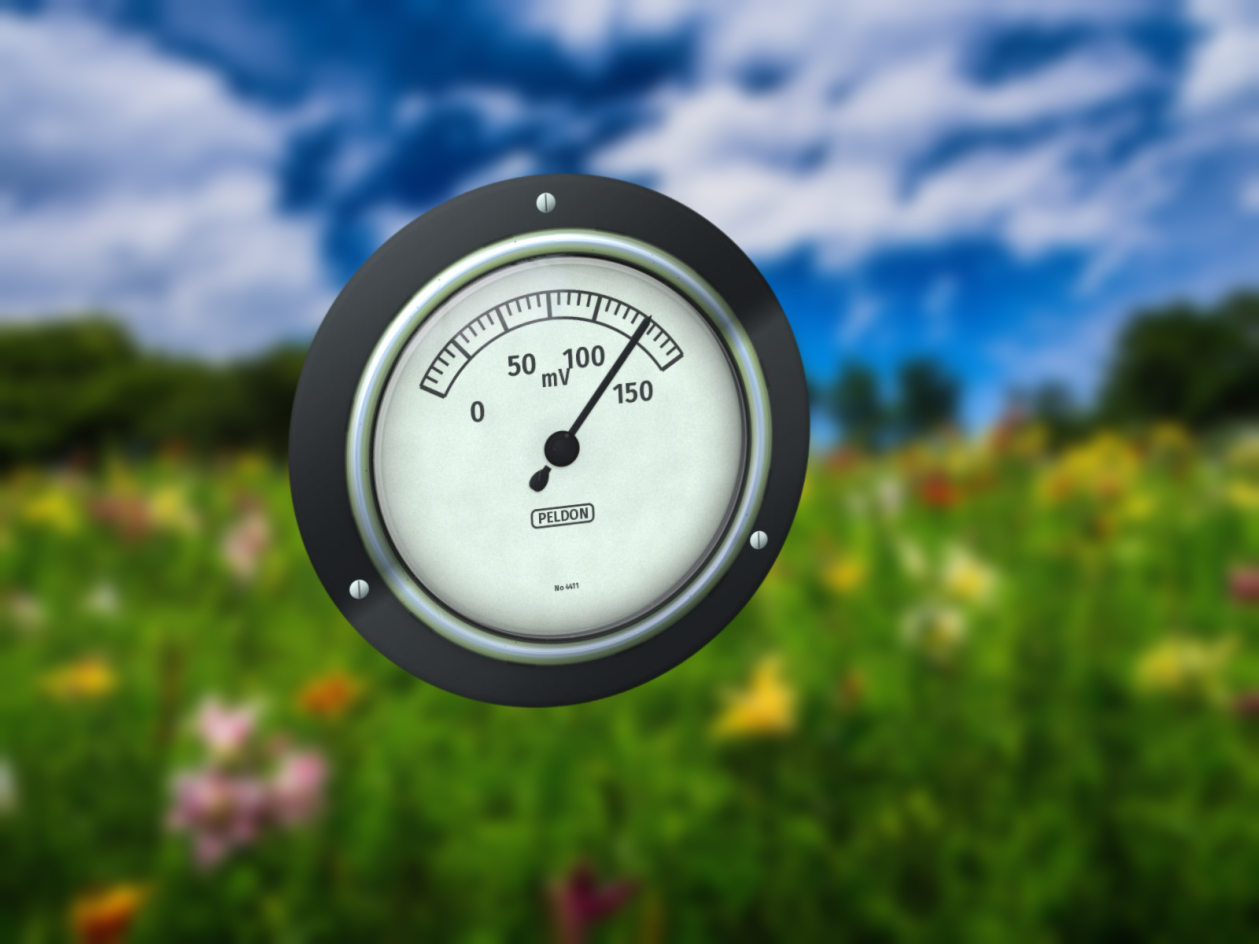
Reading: {"value": 125, "unit": "mV"}
